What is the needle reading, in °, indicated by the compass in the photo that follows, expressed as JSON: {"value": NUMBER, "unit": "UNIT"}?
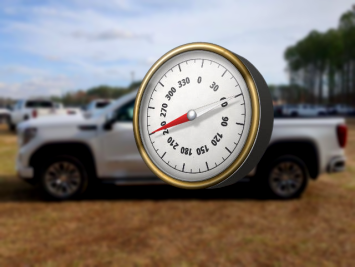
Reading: {"value": 240, "unit": "°"}
